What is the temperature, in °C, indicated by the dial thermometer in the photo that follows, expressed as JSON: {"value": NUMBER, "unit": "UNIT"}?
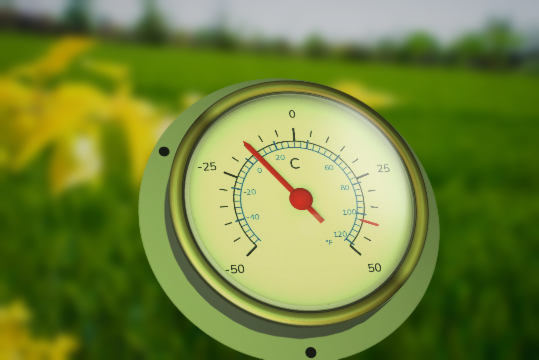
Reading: {"value": -15, "unit": "°C"}
